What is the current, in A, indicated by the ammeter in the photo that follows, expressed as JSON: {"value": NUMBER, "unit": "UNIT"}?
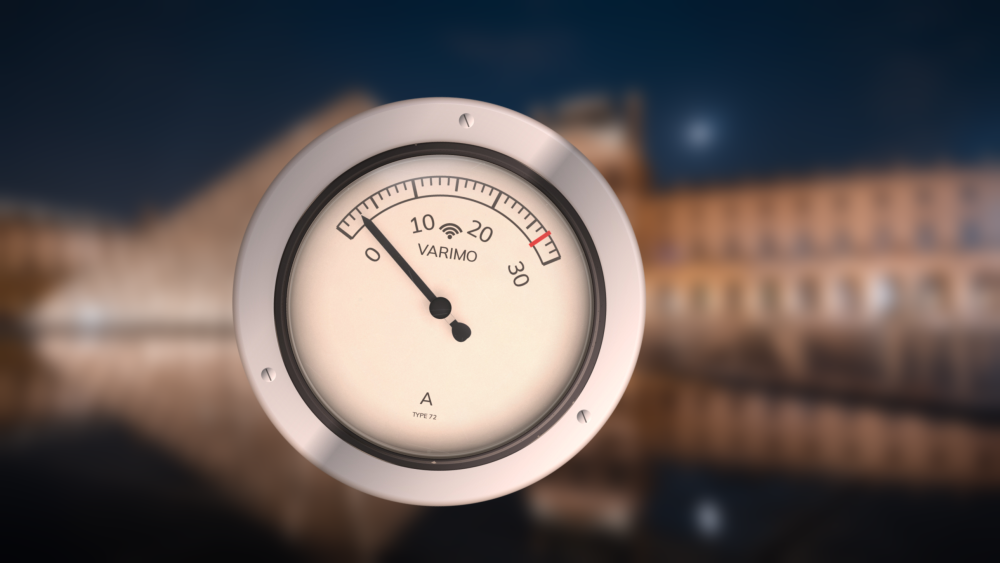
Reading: {"value": 3, "unit": "A"}
